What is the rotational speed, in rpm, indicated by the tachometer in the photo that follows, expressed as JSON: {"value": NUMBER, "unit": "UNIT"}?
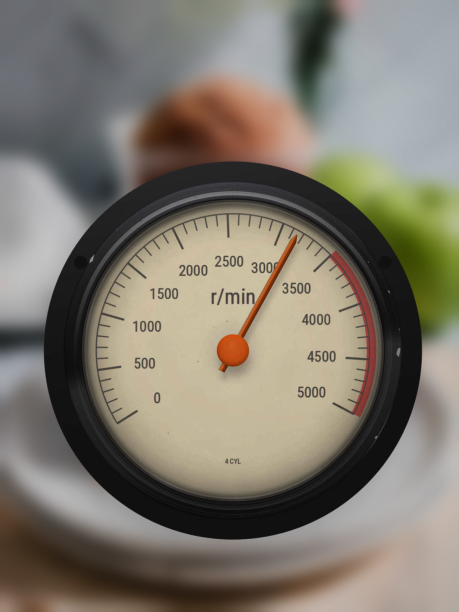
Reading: {"value": 3150, "unit": "rpm"}
